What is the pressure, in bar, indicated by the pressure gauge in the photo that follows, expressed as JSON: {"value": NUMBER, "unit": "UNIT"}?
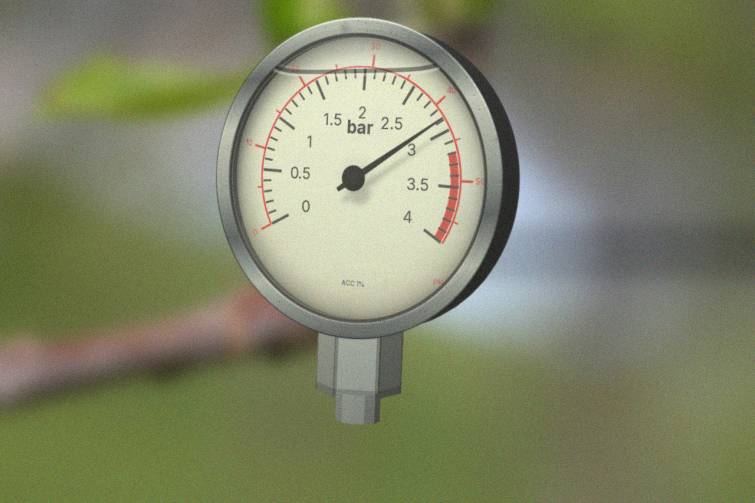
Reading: {"value": 2.9, "unit": "bar"}
